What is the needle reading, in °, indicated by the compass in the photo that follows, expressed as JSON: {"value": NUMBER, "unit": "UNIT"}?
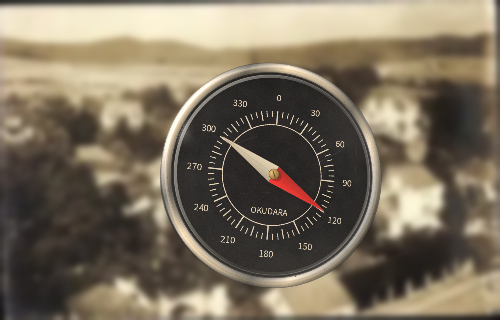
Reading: {"value": 120, "unit": "°"}
